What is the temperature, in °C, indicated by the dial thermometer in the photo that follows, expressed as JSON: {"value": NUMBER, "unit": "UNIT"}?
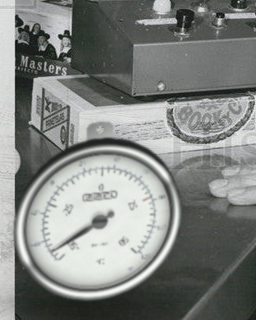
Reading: {"value": -45, "unit": "°C"}
